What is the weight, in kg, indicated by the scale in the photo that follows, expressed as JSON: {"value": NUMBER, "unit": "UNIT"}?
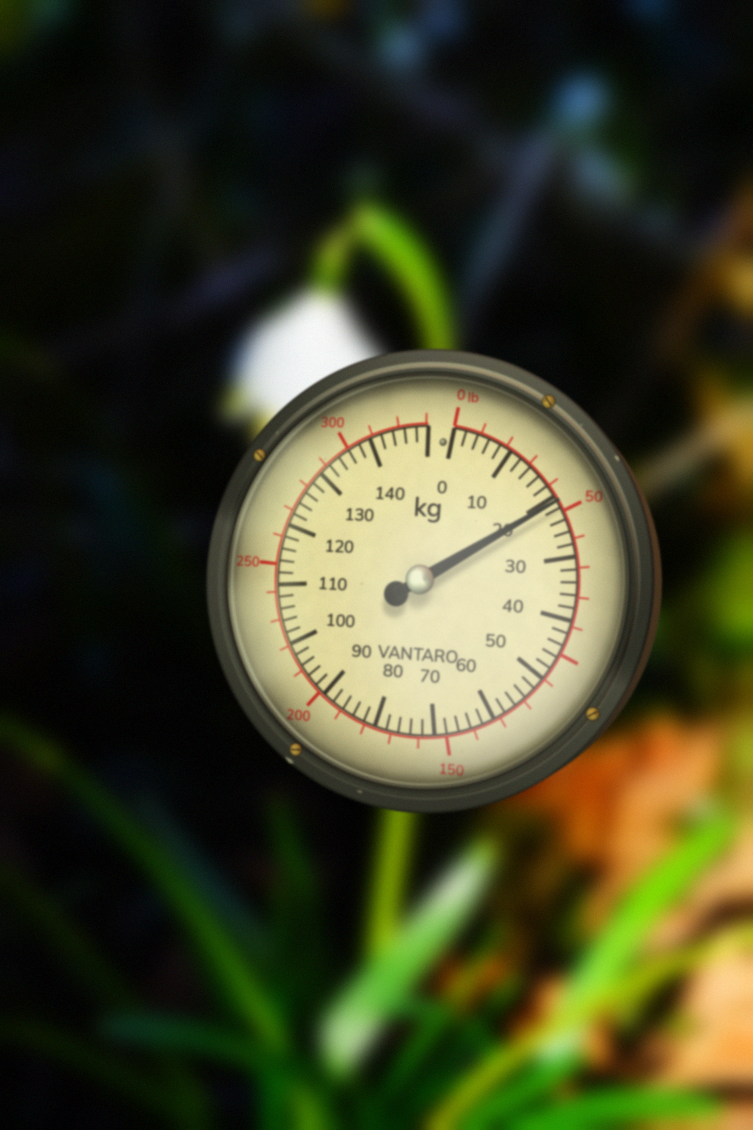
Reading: {"value": 21, "unit": "kg"}
